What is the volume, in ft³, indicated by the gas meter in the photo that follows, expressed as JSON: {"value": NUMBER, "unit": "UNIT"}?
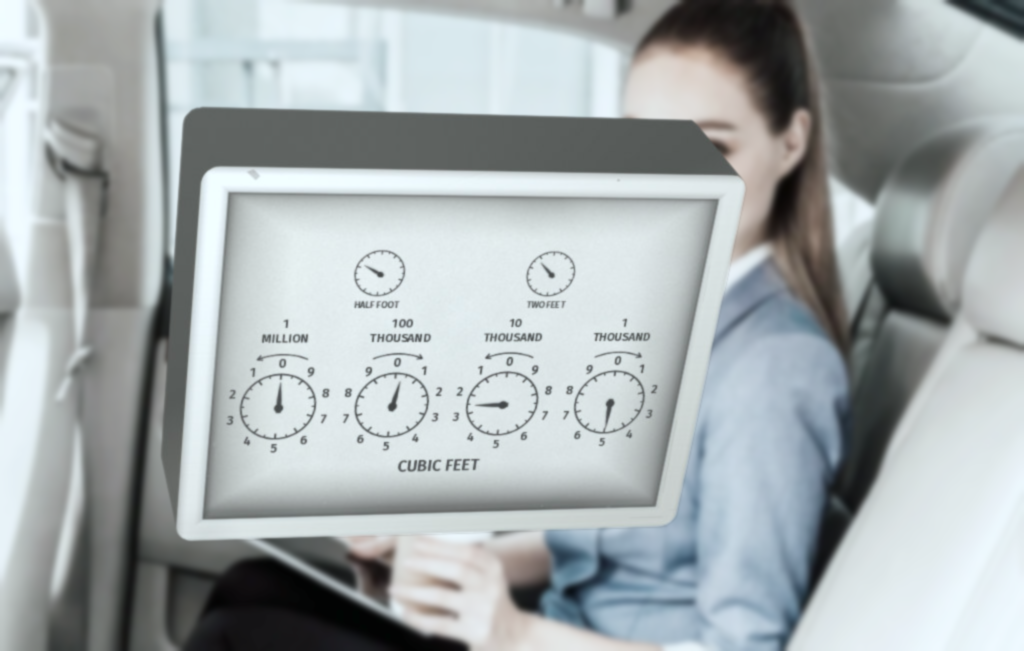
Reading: {"value": 2500, "unit": "ft³"}
